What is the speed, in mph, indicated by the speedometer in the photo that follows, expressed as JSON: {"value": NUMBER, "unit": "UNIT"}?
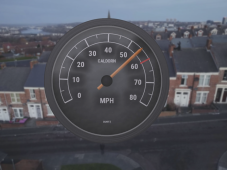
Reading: {"value": 55, "unit": "mph"}
